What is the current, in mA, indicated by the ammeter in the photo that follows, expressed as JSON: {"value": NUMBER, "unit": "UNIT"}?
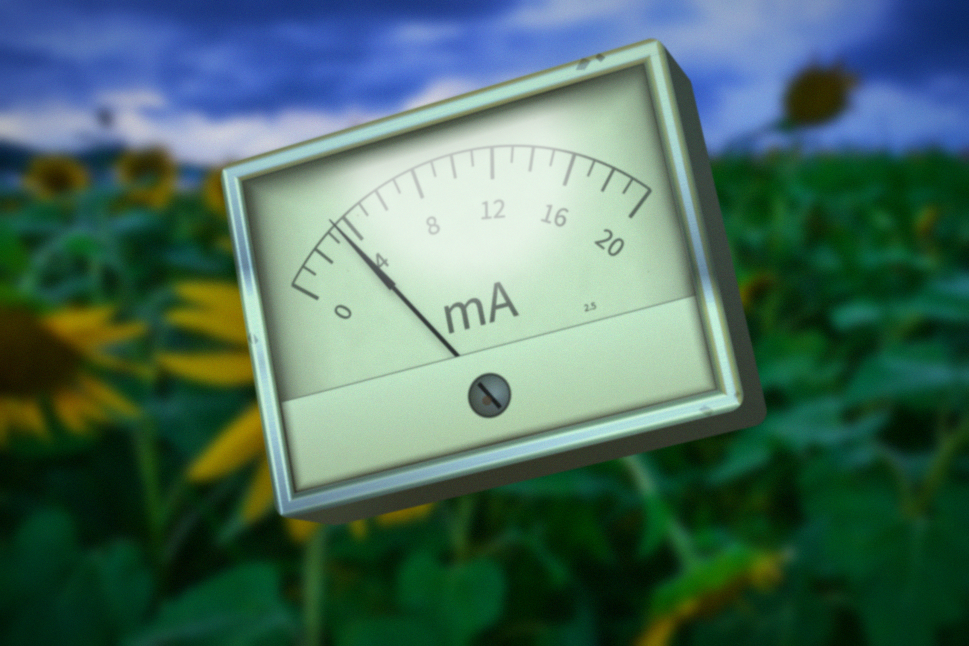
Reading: {"value": 3.5, "unit": "mA"}
